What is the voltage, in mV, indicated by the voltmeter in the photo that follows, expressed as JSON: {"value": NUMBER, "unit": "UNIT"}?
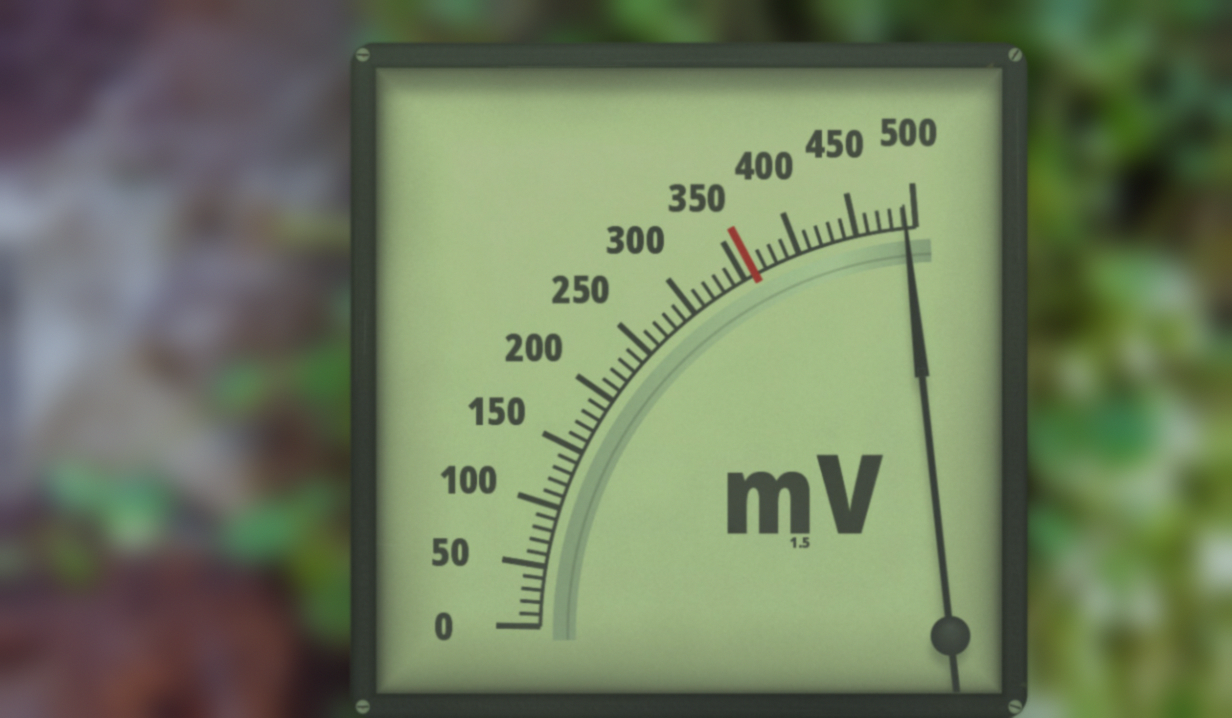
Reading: {"value": 490, "unit": "mV"}
